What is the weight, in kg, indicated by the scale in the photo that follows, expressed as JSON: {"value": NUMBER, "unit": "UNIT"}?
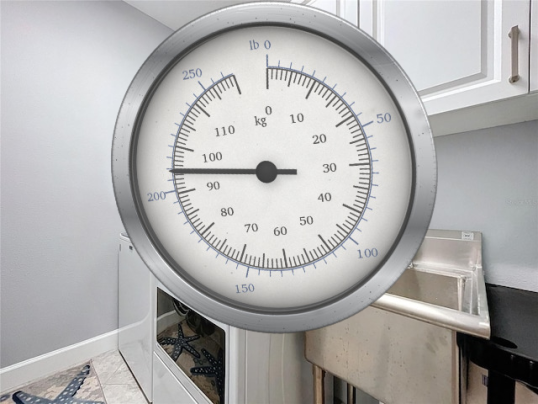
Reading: {"value": 95, "unit": "kg"}
